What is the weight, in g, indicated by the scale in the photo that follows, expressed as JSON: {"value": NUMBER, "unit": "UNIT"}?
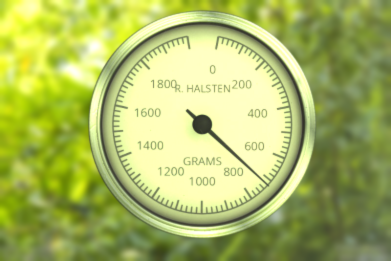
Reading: {"value": 720, "unit": "g"}
